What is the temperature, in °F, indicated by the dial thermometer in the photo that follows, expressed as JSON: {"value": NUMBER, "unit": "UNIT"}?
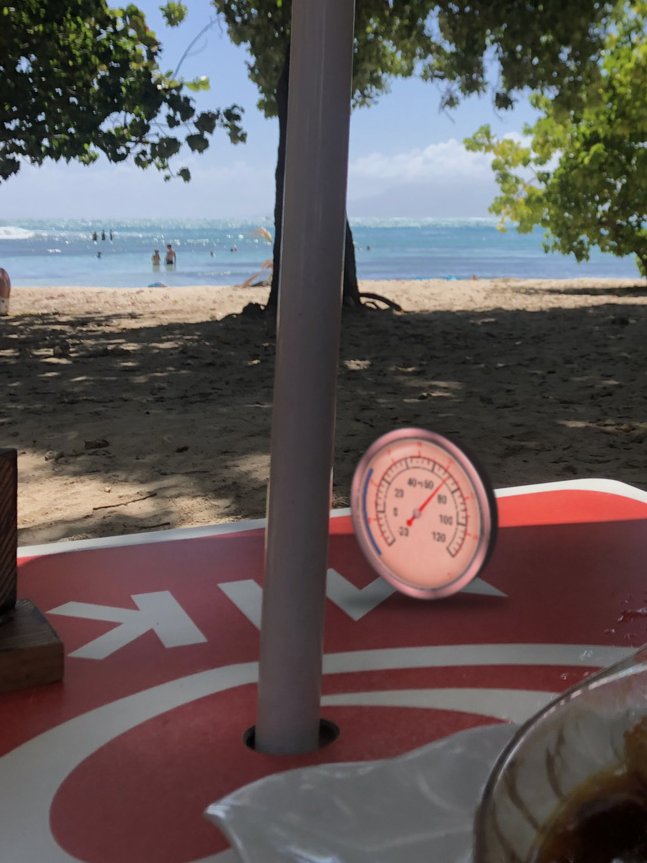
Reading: {"value": 72, "unit": "°F"}
